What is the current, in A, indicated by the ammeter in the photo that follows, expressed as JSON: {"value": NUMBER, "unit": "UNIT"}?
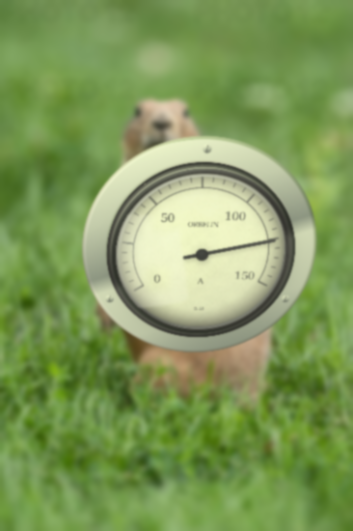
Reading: {"value": 125, "unit": "A"}
